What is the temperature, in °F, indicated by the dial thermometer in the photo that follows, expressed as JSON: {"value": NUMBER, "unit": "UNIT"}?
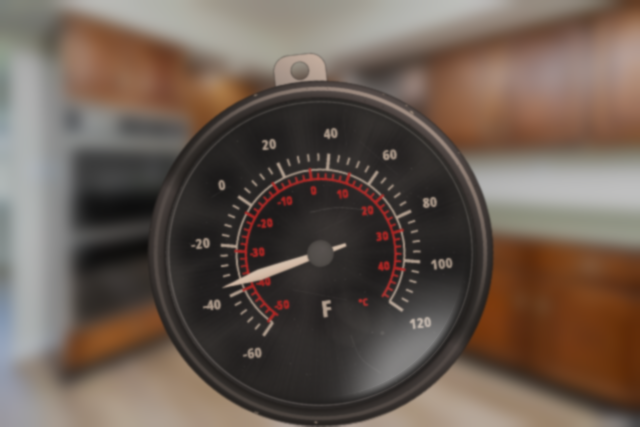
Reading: {"value": -36, "unit": "°F"}
